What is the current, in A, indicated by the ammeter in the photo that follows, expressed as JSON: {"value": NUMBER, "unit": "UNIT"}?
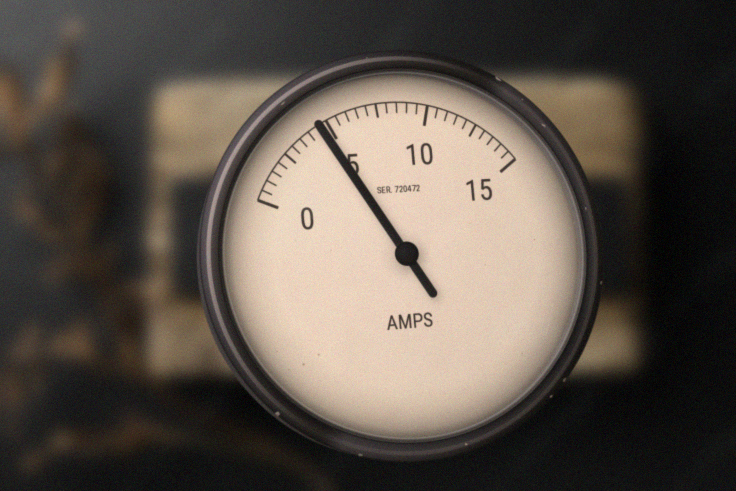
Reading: {"value": 4.5, "unit": "A"}
